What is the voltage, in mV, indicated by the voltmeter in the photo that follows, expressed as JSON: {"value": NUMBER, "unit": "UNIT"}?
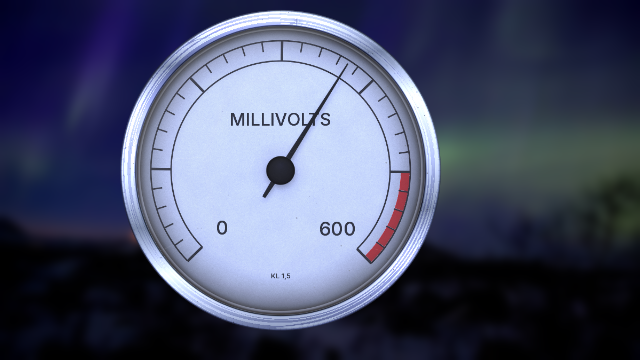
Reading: {"value": 370, "unit": "mV"}
